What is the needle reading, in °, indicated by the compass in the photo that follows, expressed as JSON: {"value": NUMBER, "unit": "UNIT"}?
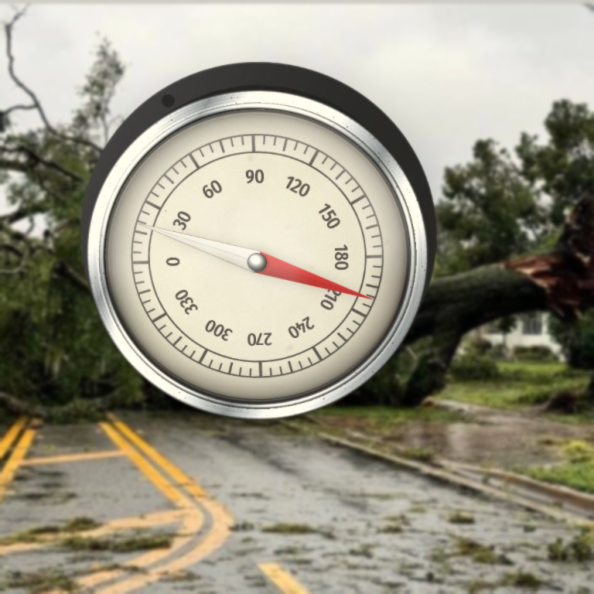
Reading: {"value": 200, "unit": "°"}
